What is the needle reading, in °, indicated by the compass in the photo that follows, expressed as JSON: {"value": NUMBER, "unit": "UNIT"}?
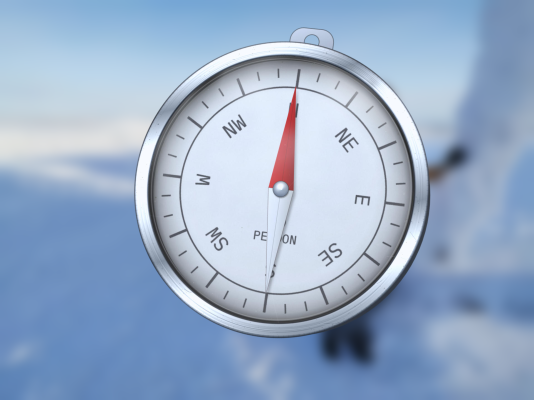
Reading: {"value": 0, "unit": "°"}
